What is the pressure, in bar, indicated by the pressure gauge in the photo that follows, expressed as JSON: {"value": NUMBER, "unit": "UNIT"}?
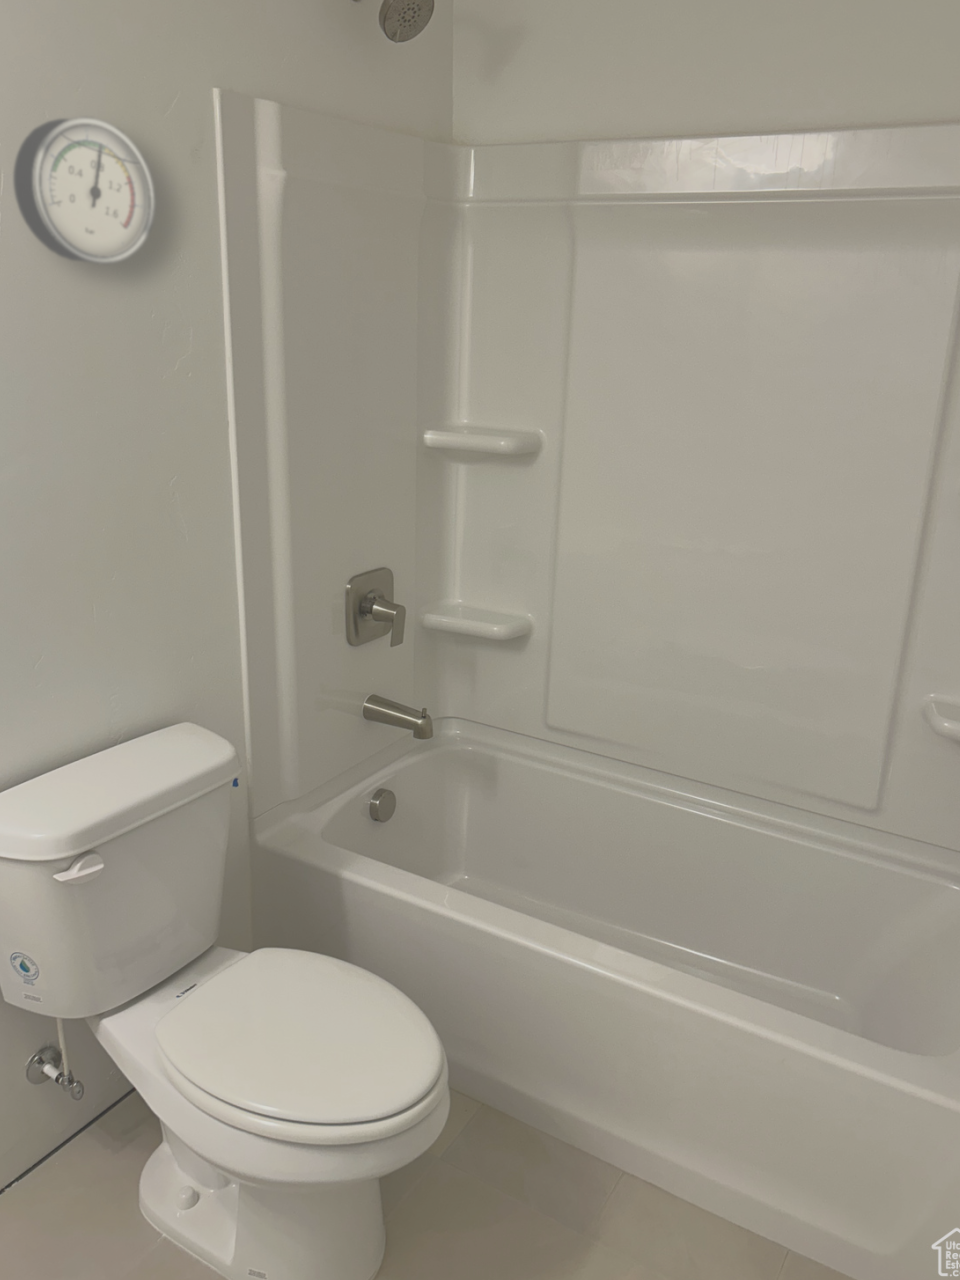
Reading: {"value": 0.8, "unit": "bar"}
